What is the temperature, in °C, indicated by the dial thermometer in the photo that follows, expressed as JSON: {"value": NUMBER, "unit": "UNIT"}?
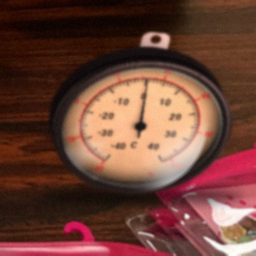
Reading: {"value": 0, "unit": "°C"}
